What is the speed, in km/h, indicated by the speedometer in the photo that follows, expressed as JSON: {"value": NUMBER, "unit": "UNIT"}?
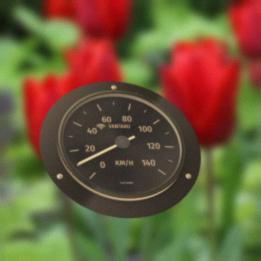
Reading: {"value": 10, "unit": "km/h"}
